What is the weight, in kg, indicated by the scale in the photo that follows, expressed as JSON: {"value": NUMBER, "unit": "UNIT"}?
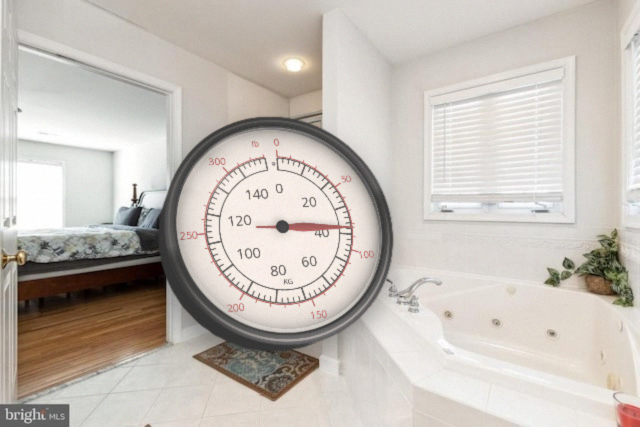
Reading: {"value": 38, "unit": "kg"}
